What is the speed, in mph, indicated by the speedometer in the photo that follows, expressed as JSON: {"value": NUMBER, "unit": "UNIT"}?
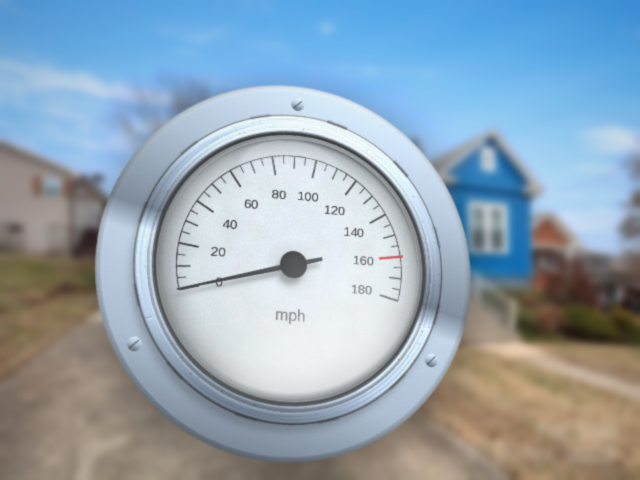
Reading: {"value": 0, "unit": "mph"}
